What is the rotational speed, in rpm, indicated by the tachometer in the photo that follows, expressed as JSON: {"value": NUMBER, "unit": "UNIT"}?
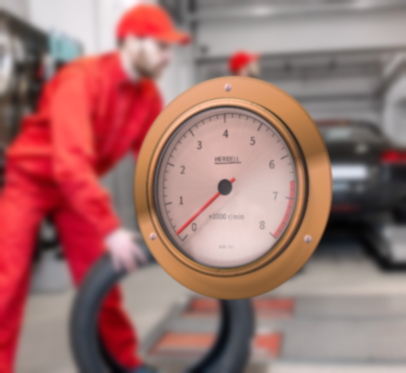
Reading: {"value": 200, "unit": "rpm"}
